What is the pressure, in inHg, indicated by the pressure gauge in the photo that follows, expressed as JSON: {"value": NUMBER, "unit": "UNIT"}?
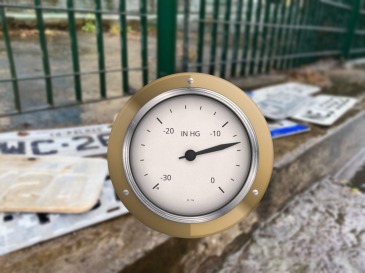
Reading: {"value": -7, "unit": "inHg"}
